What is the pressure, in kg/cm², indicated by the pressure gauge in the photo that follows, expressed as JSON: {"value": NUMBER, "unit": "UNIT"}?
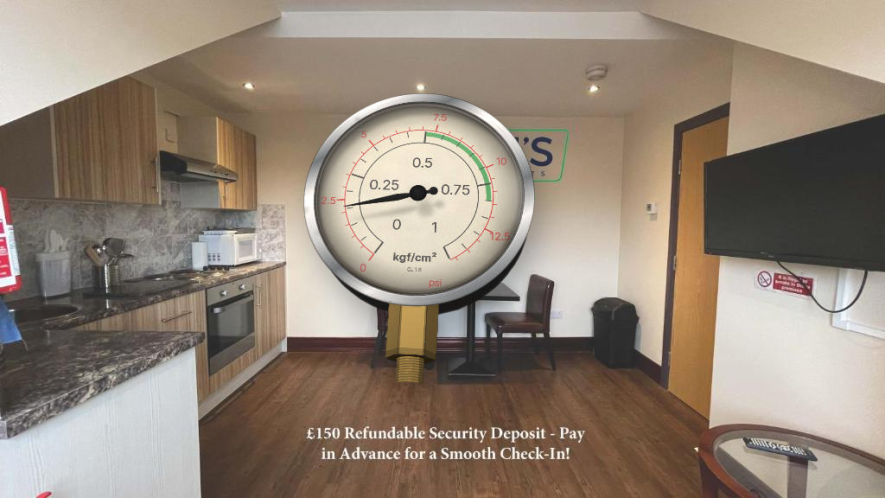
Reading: {"value": 0.15, "unit": "kg/cm²"}
